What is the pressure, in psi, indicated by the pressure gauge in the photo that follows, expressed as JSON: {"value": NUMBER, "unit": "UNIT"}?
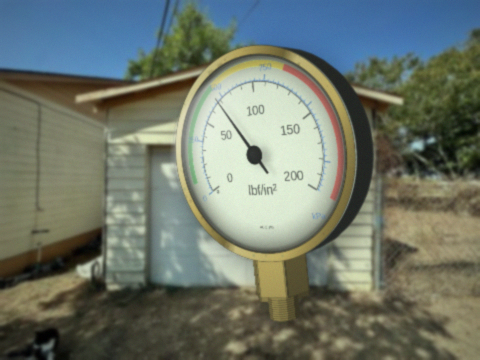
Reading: {"value": 70, "unit": "psi"}
